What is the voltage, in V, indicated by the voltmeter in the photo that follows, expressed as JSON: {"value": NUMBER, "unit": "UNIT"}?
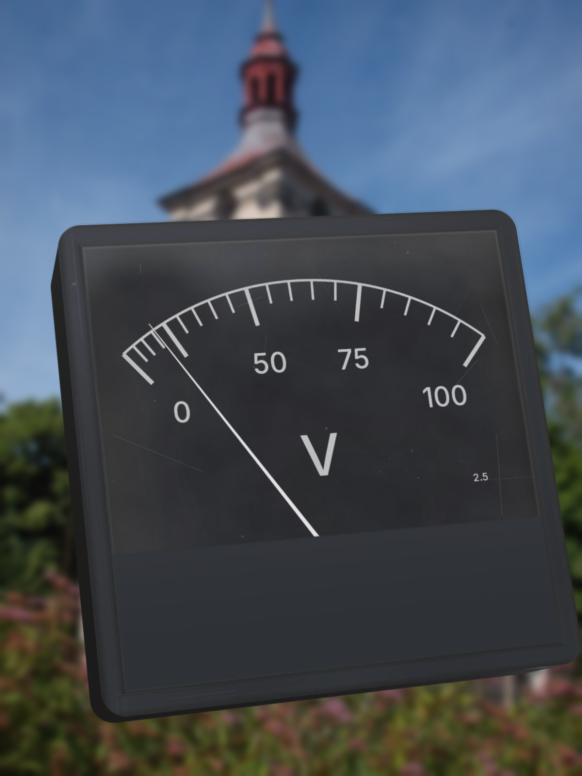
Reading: {"value": 20, "unit": "V"}
